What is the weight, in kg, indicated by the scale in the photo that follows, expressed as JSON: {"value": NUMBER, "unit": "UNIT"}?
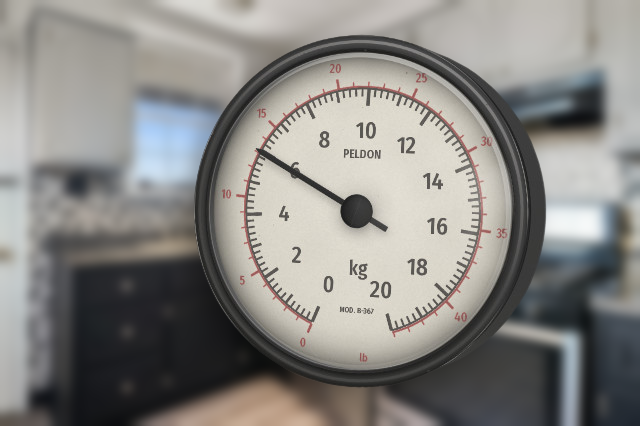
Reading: {"value": 6, "unit": "kg"}
